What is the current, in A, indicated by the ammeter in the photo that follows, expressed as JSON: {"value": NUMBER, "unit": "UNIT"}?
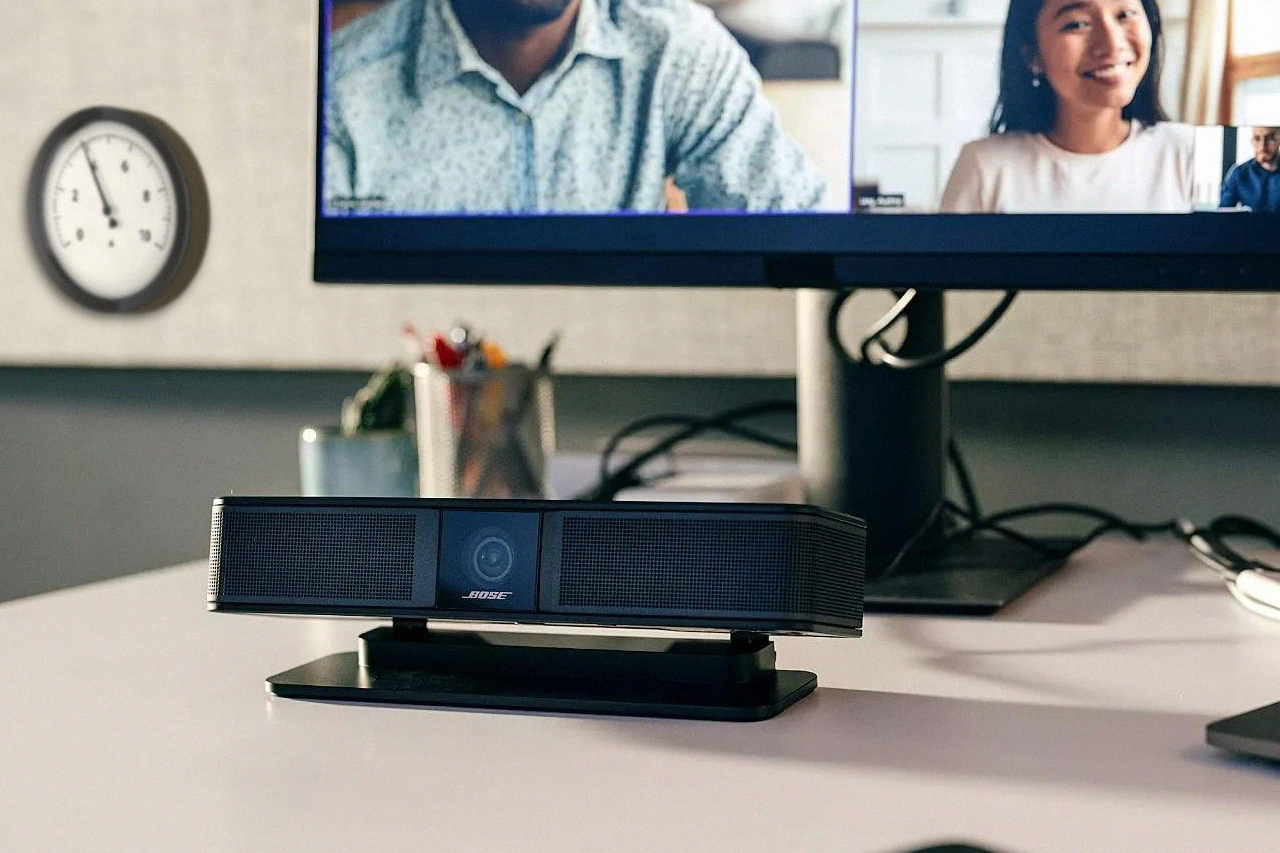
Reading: {"value": 4, "unit": "A"}
